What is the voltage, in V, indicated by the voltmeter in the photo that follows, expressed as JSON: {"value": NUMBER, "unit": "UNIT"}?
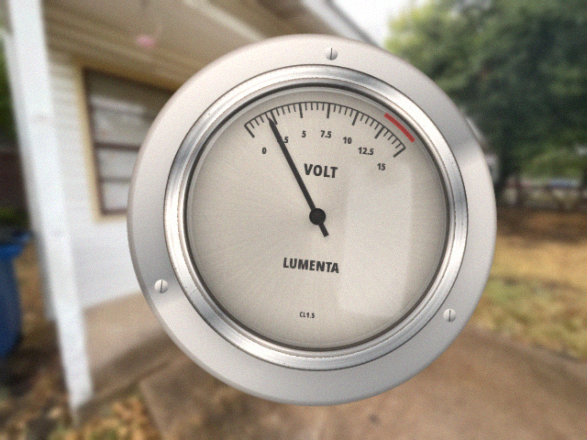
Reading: {"value": 2, "unit": "V"}
